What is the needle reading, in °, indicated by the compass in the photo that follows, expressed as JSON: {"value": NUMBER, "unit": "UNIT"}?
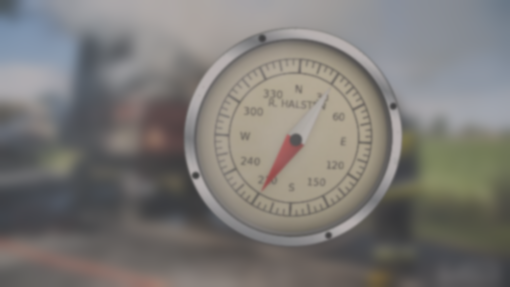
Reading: {"value": 210, "unit": "°"}
